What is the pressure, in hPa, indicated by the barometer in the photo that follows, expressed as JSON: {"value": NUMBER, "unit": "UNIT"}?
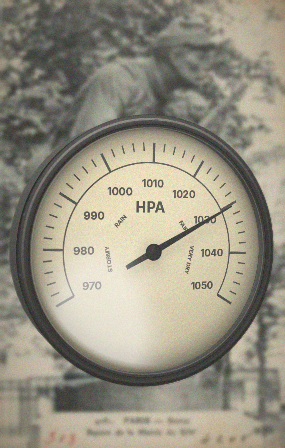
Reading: {"value": 1030, "unit": "hPa"}
